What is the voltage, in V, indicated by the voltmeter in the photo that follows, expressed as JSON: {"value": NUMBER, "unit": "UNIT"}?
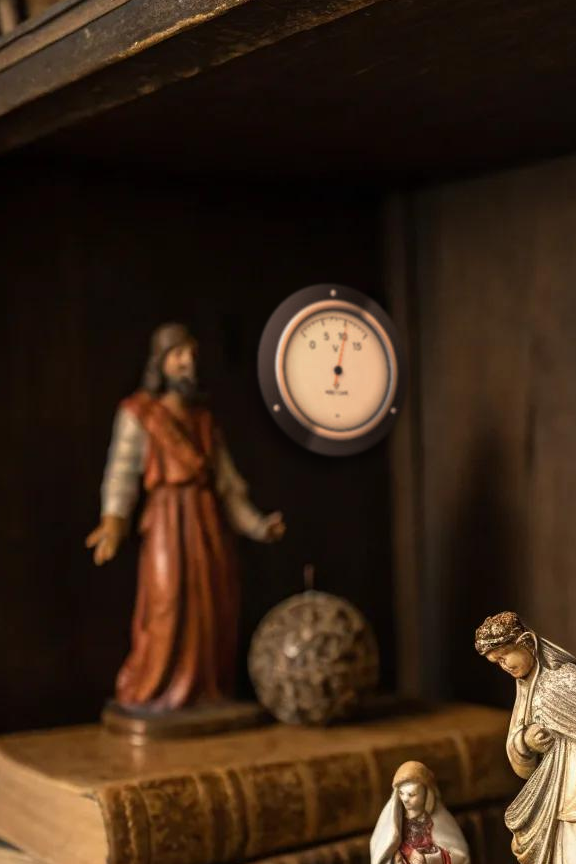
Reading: {"value": 10, "unit": "V"}
